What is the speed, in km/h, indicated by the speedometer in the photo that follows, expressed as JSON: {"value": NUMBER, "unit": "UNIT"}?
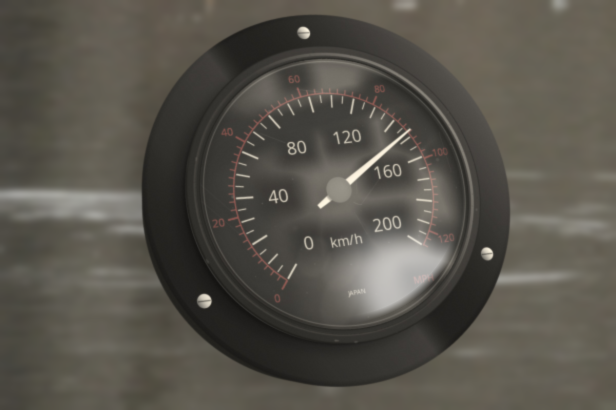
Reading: {"value": 147.5, "unit": "km/h"}
